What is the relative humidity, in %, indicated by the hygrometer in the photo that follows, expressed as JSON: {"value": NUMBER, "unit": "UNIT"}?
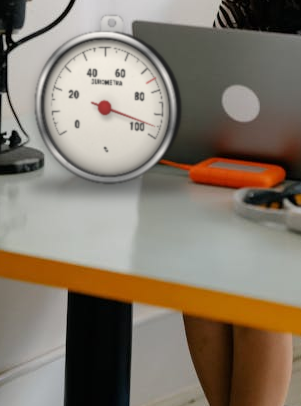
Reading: {"value": 95, "unit": "%"}
